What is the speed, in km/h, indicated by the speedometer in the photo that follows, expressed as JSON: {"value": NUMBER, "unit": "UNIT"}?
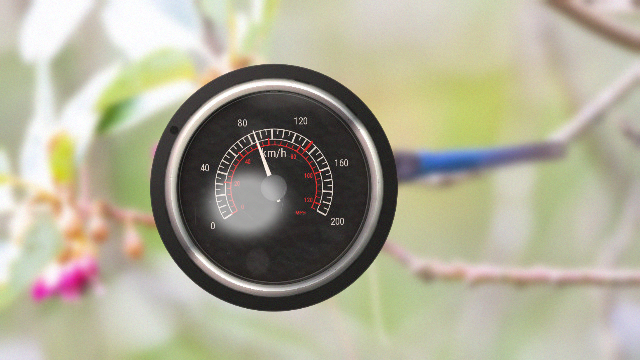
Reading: {"value": 85, "unit": "km/h"}
